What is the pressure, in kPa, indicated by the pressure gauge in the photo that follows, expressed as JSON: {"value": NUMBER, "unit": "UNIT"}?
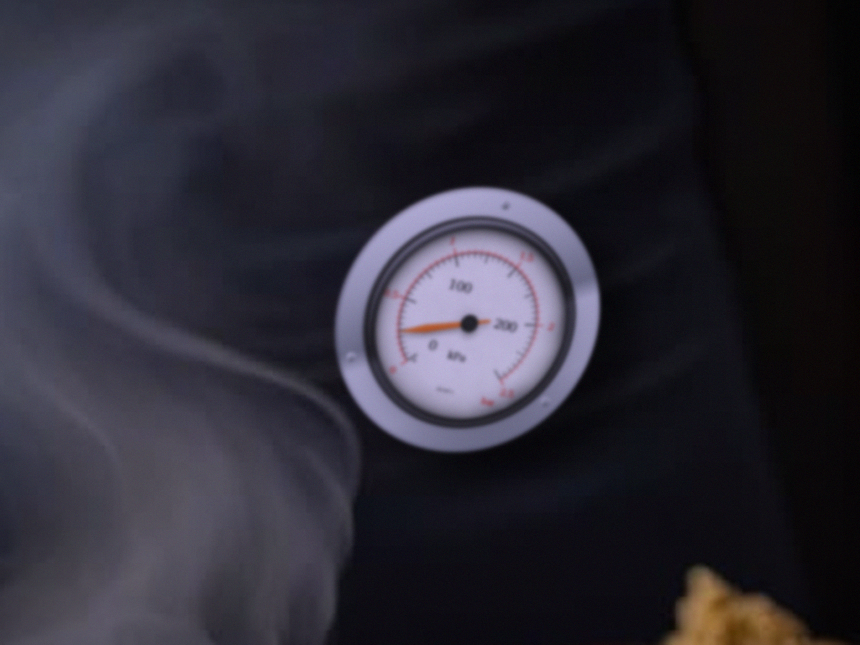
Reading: {"value": 25, "unit": "kPa"}
